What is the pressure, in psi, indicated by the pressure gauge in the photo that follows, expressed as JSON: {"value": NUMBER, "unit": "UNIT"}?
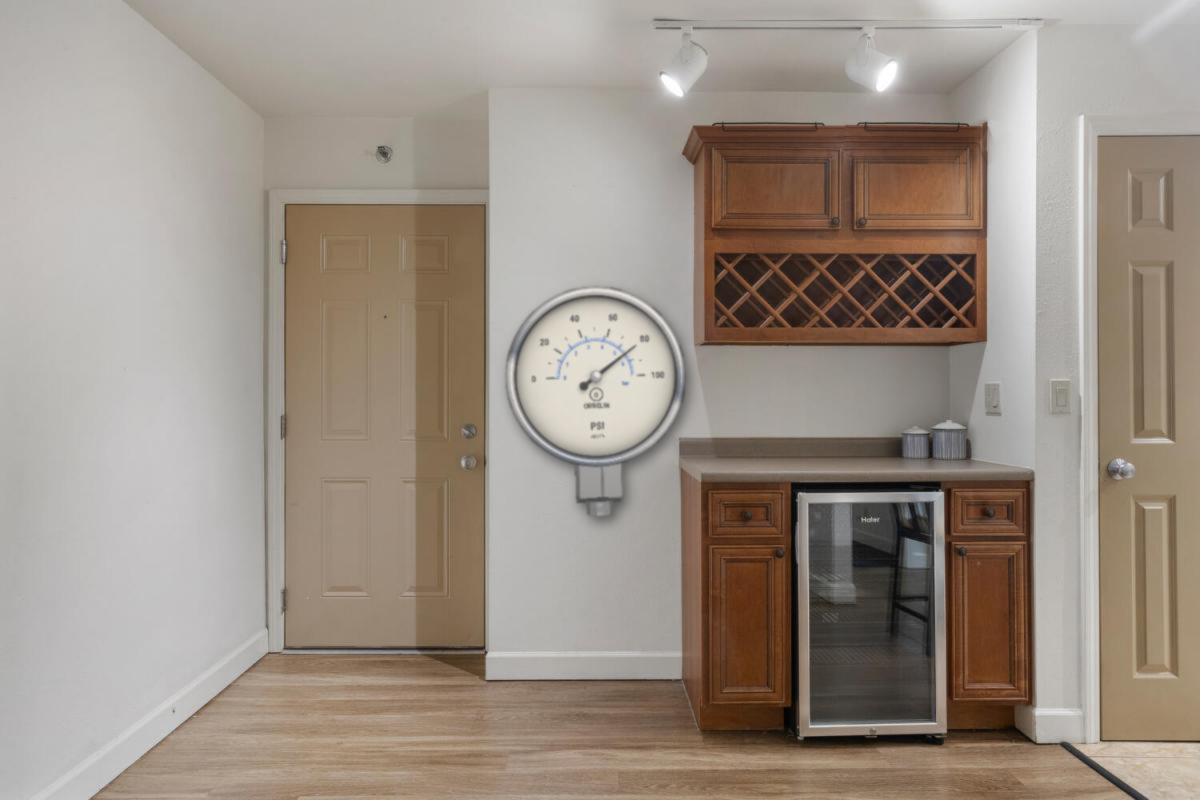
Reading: {"value": 80, "unit": "psi"}
